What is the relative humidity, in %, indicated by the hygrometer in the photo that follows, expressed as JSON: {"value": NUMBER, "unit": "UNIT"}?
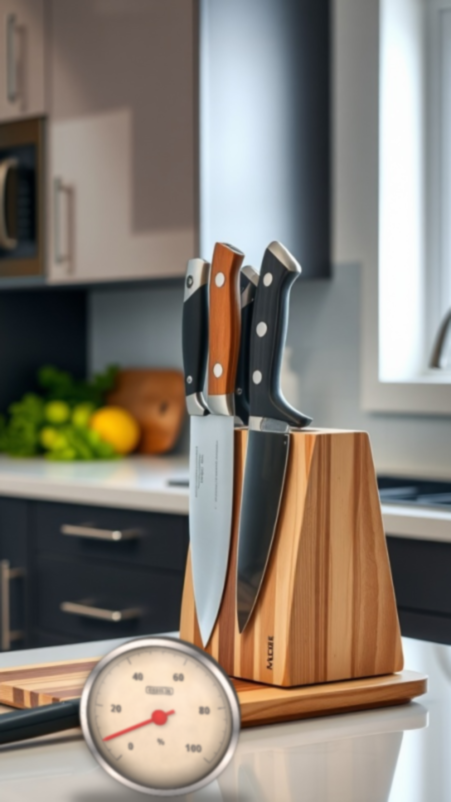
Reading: {"value": 8, "unit": "%"}
